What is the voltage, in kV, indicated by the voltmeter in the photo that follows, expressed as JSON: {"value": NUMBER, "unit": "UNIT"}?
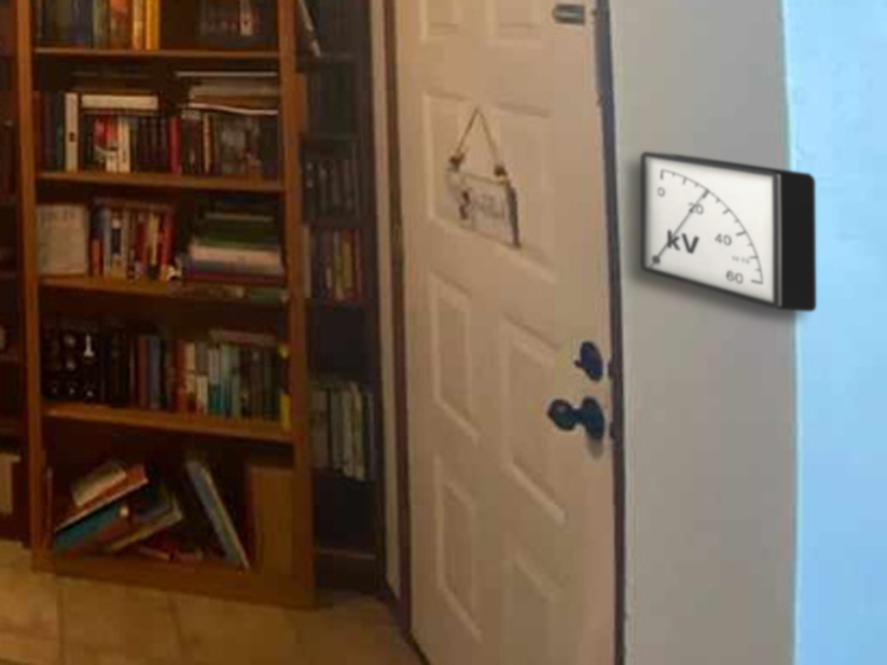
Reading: {"value": 20, "unit": "kV"}
